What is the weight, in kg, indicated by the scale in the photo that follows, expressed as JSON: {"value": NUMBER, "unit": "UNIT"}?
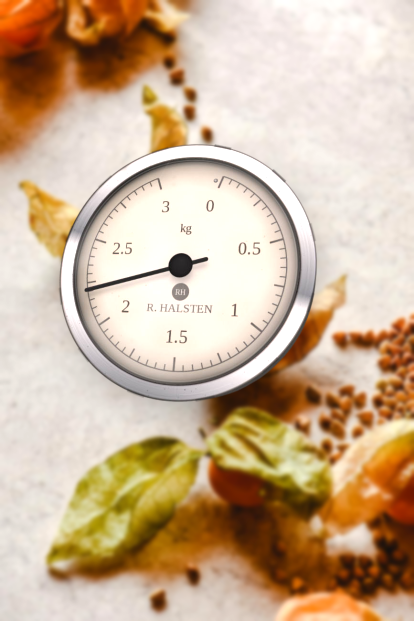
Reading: {"value": 2.2, "unit": "kg"}
